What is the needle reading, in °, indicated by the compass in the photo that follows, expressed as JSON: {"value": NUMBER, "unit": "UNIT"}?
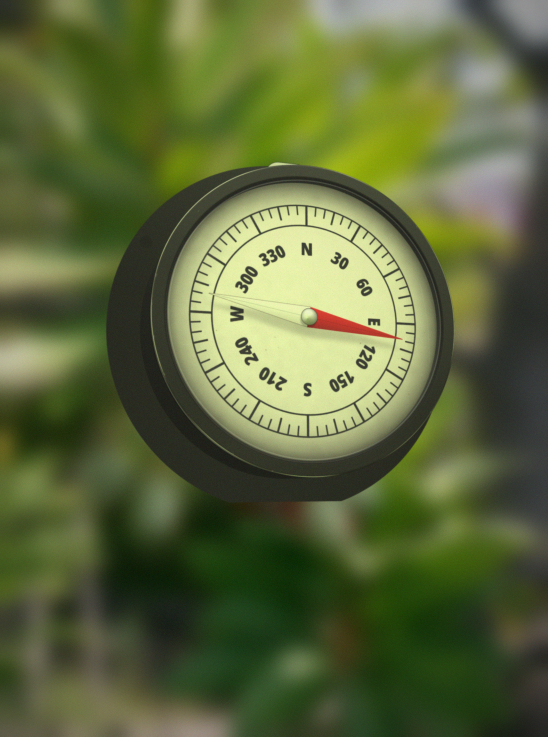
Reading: {"value": 100, "unit": "°"}
